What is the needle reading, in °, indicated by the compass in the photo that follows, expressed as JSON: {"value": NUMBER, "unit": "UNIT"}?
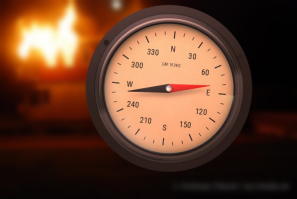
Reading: {"value": 80, "unit": "°"}
